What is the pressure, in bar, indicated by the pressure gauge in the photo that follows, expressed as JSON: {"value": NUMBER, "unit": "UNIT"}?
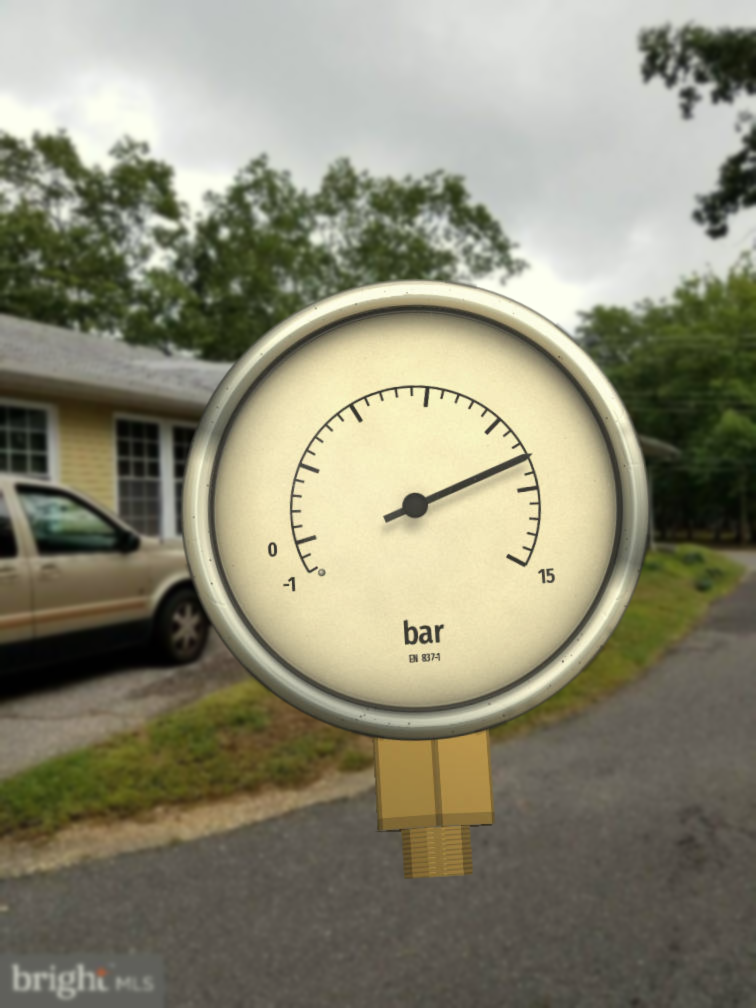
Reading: {"value": 11.5, "unit": "bar"}
